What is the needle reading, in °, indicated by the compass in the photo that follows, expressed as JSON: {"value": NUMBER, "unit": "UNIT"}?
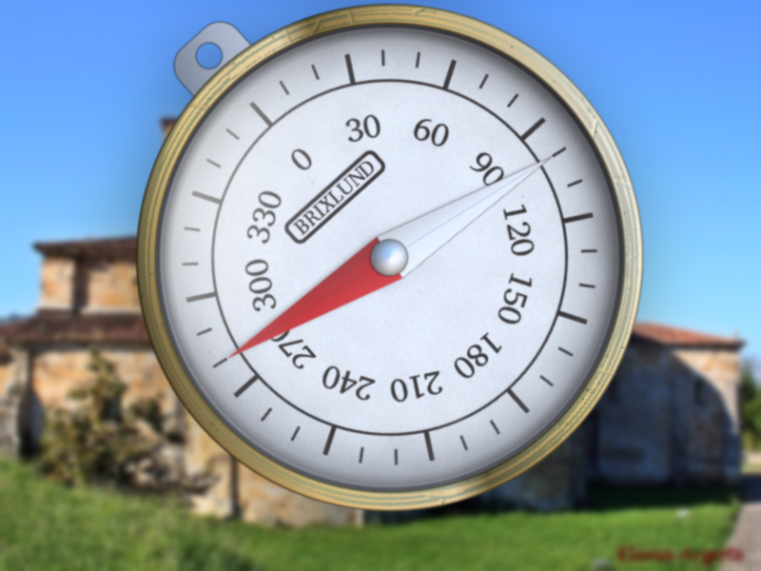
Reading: {"value": 280, "unit": "°"}
